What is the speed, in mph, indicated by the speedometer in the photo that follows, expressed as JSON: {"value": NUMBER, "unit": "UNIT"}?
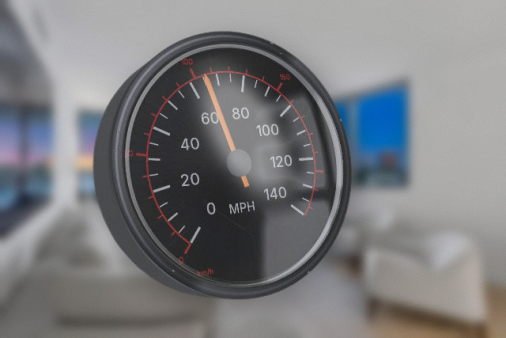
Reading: {"value": 65, "unit": "mph"}
